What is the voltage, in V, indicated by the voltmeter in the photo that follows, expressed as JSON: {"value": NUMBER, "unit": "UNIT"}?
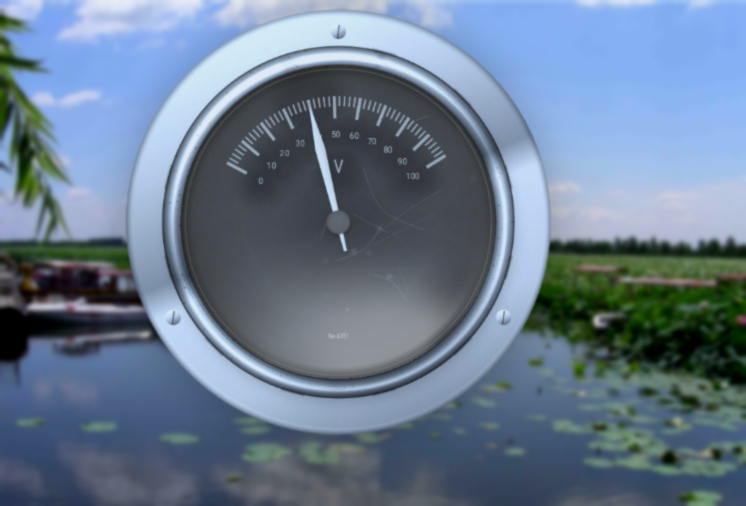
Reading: {"value": 40, "unit": "V"}
